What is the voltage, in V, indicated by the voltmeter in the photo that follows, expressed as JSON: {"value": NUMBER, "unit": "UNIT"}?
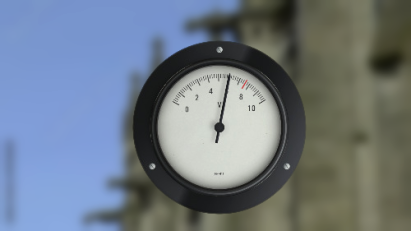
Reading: {"value": 6, "unit": "V"}
